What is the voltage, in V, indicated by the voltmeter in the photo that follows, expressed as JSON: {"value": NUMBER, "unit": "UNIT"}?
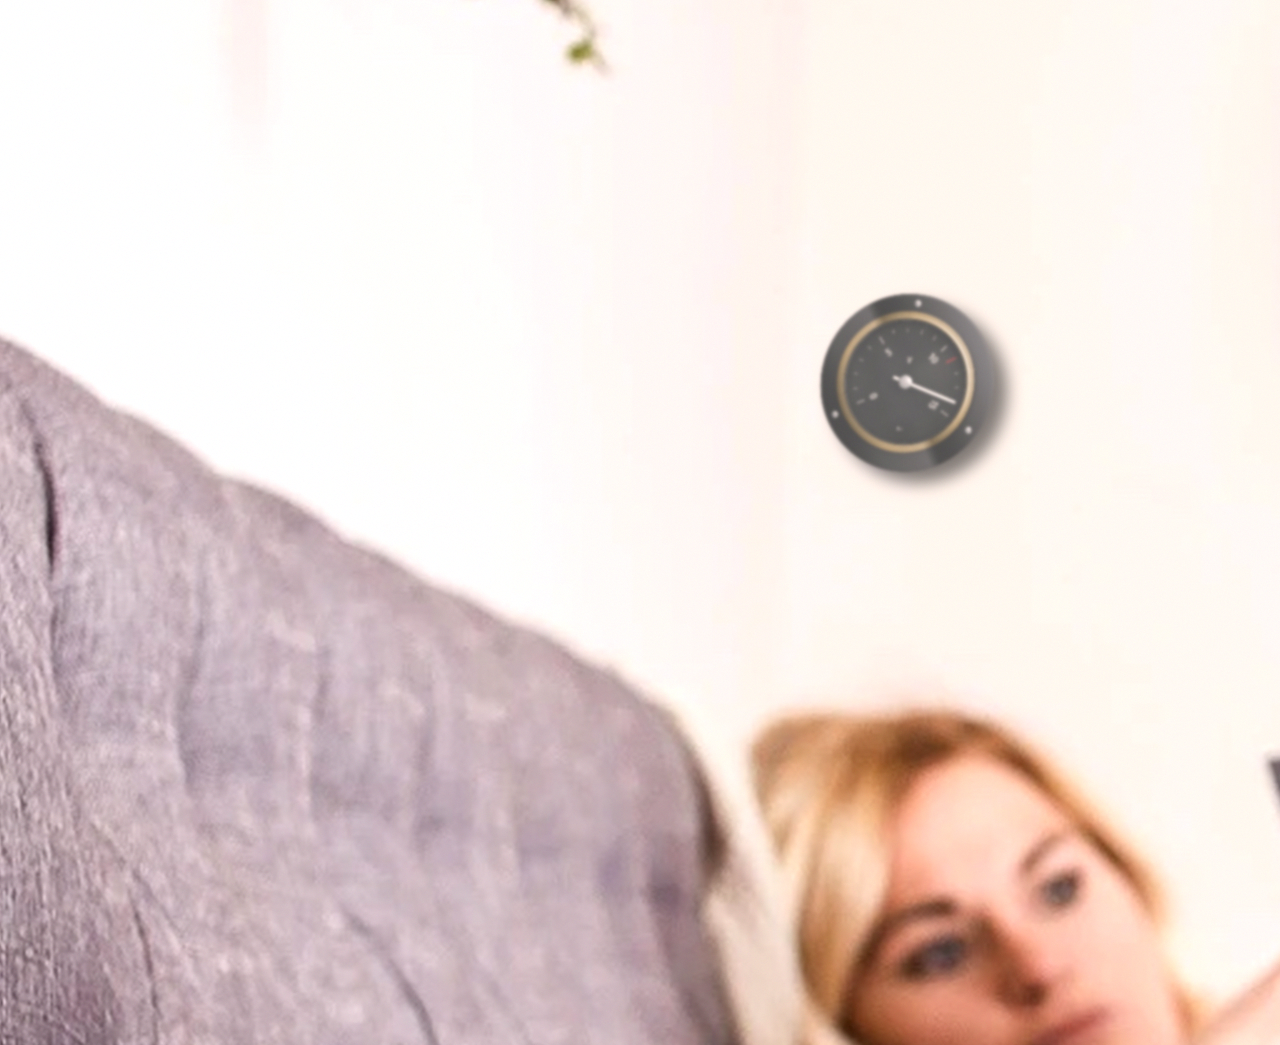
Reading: {"value": 14, "unit": "V"}
